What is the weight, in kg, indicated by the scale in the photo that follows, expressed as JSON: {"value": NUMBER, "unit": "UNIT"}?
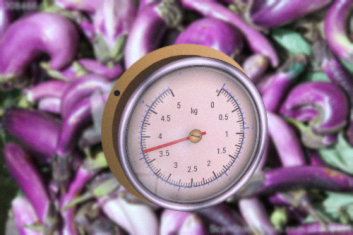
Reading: {"value": 3.75, "unit": "kg"}
